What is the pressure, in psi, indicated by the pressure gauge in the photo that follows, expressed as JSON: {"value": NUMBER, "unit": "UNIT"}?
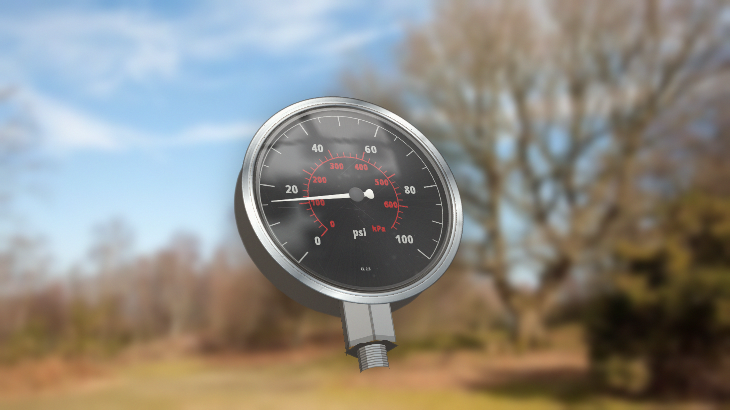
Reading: {"value": 15, "unit": "psi"}
